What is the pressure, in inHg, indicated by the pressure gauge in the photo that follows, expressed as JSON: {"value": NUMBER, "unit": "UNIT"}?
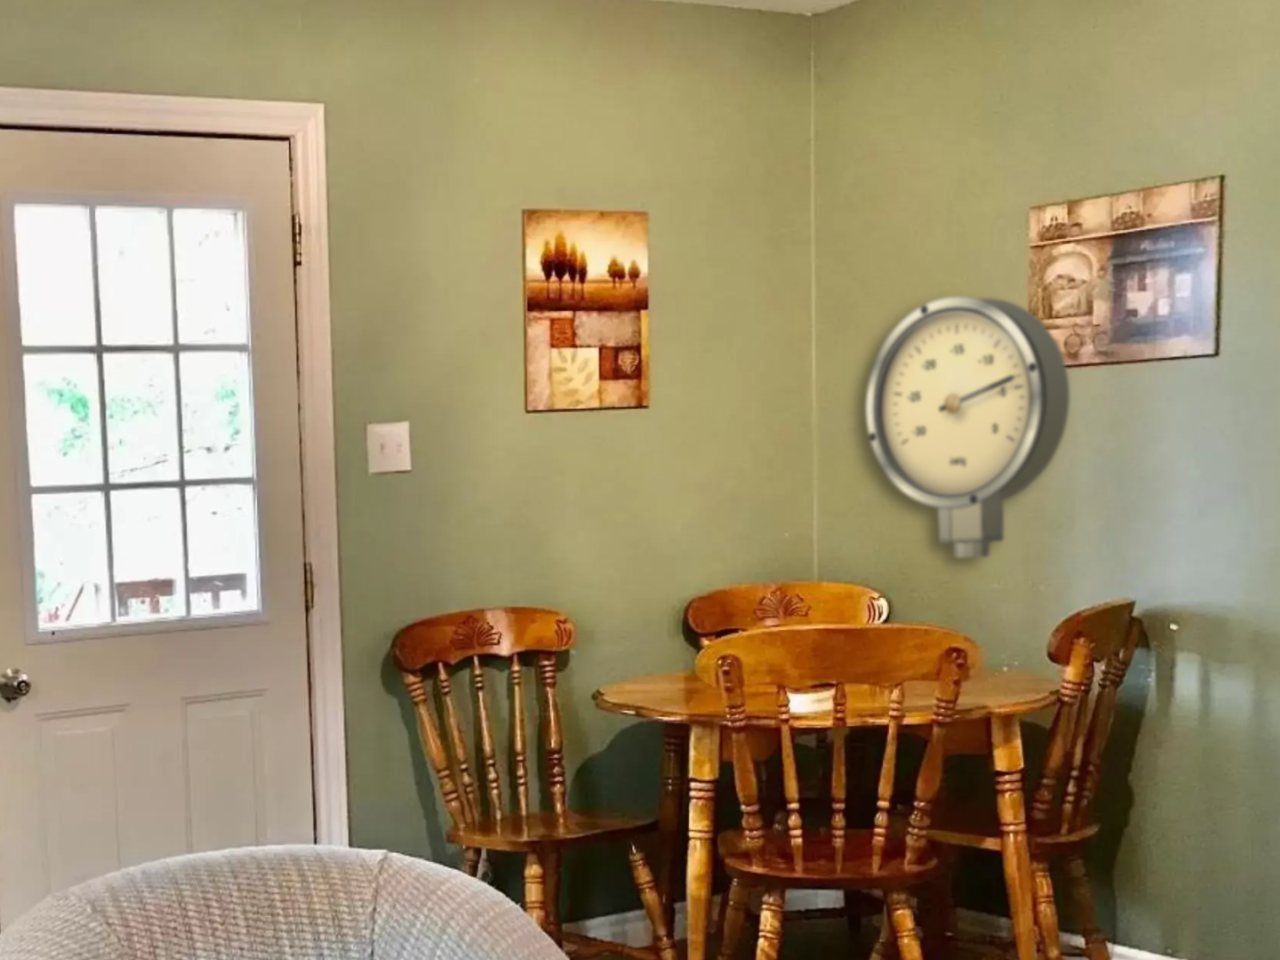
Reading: {"value": -6, "unit": "inHg"}
